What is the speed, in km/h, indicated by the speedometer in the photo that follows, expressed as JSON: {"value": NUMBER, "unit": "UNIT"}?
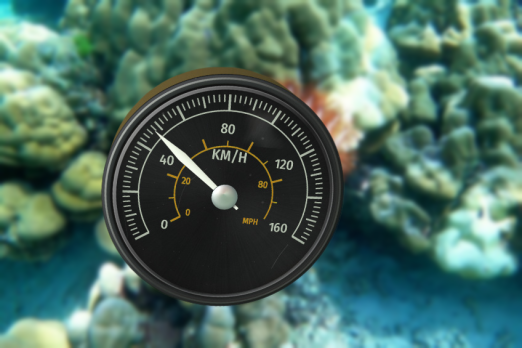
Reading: {"value": 48, "unit": "km/h"}
